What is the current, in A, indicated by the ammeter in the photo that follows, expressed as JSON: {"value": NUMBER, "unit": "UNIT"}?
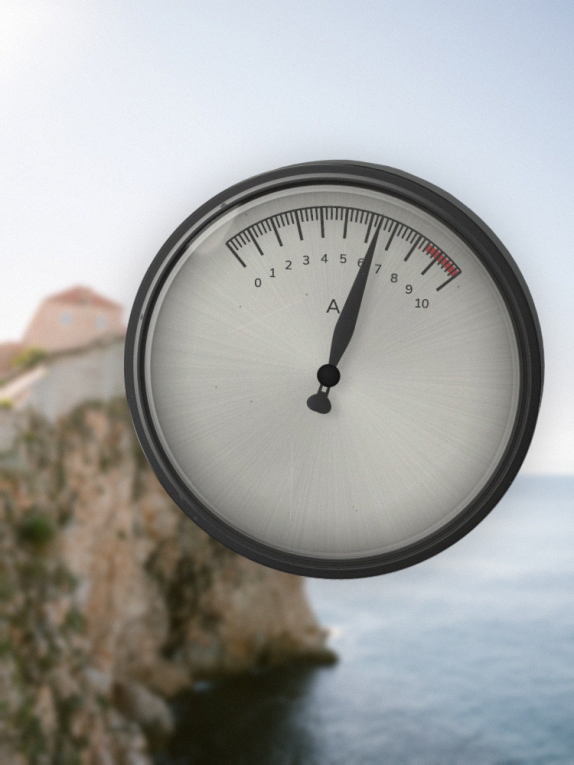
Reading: {"value": 6.4, "unit": "A"}
